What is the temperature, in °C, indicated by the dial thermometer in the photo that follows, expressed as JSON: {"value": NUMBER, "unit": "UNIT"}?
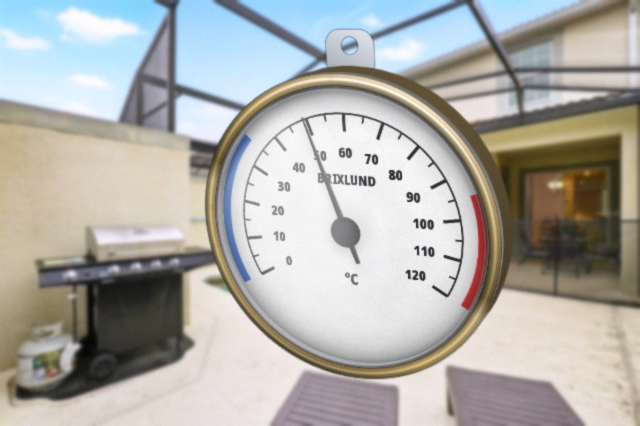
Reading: {"value": 50, "unit": "°C"}
